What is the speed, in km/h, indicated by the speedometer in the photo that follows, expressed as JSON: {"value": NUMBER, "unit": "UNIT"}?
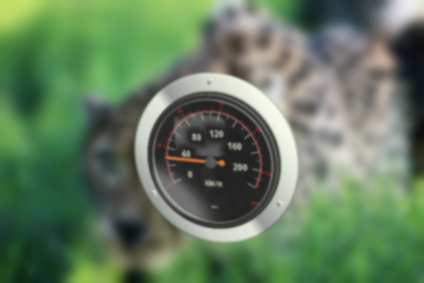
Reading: {"value": 30, "unit": "km/h"}
